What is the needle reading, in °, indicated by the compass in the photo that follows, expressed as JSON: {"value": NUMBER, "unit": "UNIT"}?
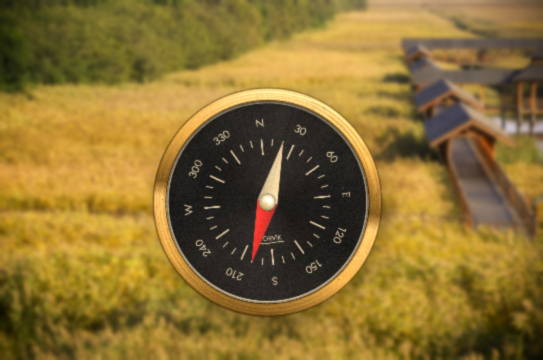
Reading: {"value": 200, "unit": "°"}
